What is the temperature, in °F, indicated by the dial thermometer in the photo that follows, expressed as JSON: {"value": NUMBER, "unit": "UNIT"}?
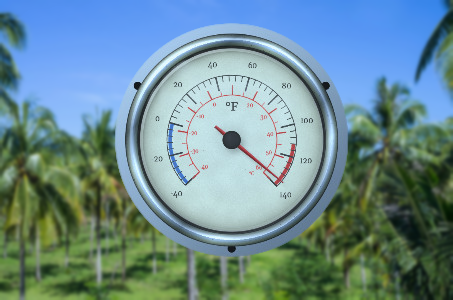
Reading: {"value": 136, "unit": "°F"}
